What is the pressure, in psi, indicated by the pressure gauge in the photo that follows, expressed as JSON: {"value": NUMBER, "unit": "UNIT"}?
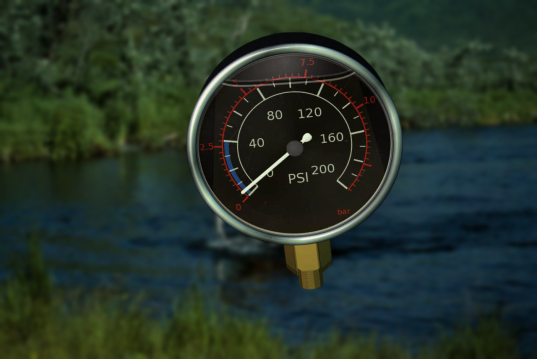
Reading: {"value": 5, "unit": "psi"}
